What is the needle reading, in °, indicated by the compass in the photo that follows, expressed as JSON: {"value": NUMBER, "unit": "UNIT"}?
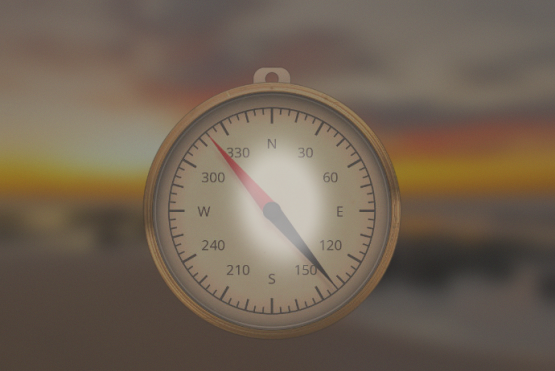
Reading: {"value": 320, "unit": "°"}
